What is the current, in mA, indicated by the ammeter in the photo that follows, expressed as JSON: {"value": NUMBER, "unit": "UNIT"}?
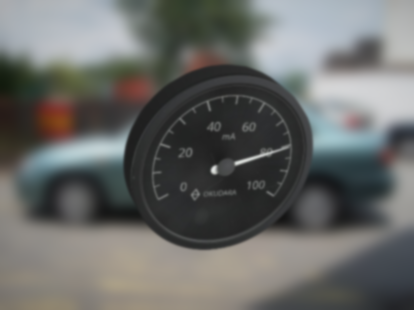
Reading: {"value": 80, "unit": "mA"}
